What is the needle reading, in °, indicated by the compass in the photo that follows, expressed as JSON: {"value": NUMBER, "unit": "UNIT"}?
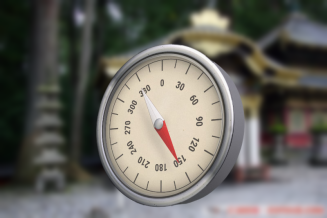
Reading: {"value": 150, "unit": "°"}
